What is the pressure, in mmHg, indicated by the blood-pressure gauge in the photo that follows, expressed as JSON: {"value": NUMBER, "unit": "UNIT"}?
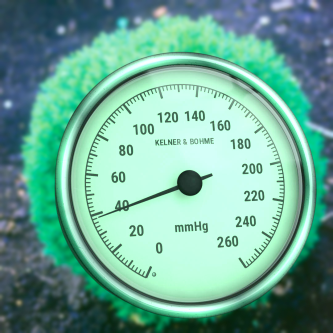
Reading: {"value": 38, "unit": "mmHg"}
